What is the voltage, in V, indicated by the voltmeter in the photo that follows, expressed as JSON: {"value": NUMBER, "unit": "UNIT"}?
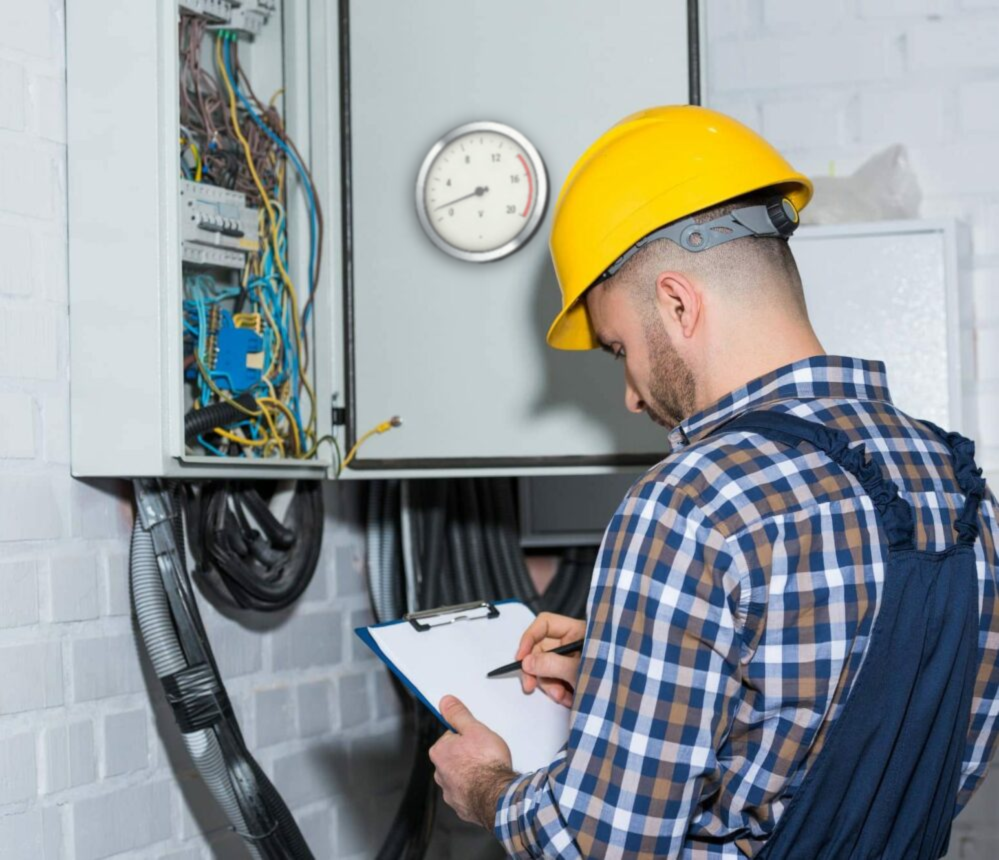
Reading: {"value": 1, "unit": "V"}
